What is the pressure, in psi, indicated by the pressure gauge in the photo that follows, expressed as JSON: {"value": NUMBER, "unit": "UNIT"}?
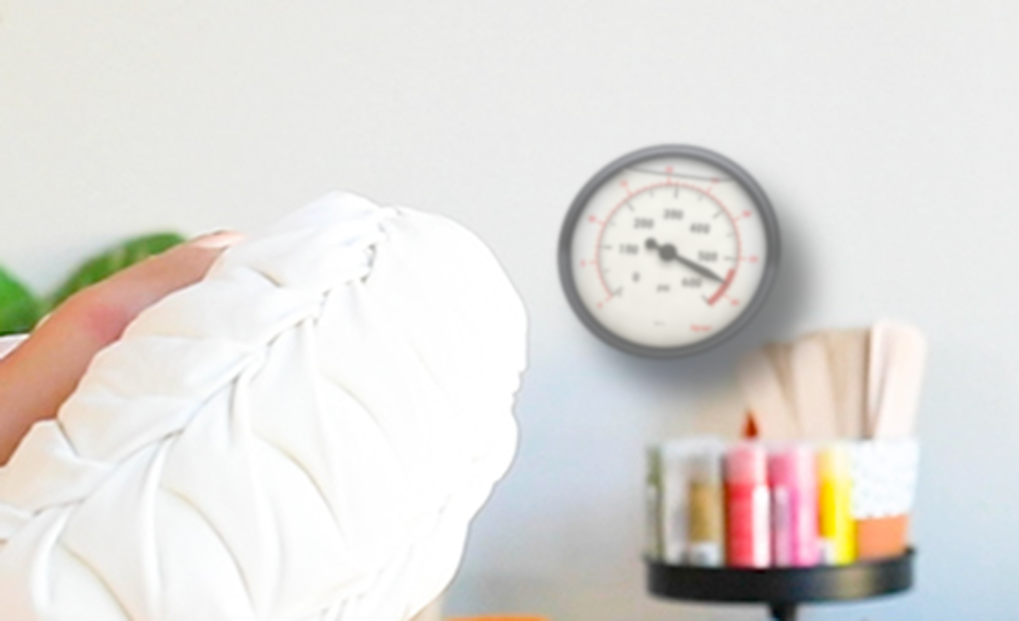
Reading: {"value": 550, "unit": "psi"}
